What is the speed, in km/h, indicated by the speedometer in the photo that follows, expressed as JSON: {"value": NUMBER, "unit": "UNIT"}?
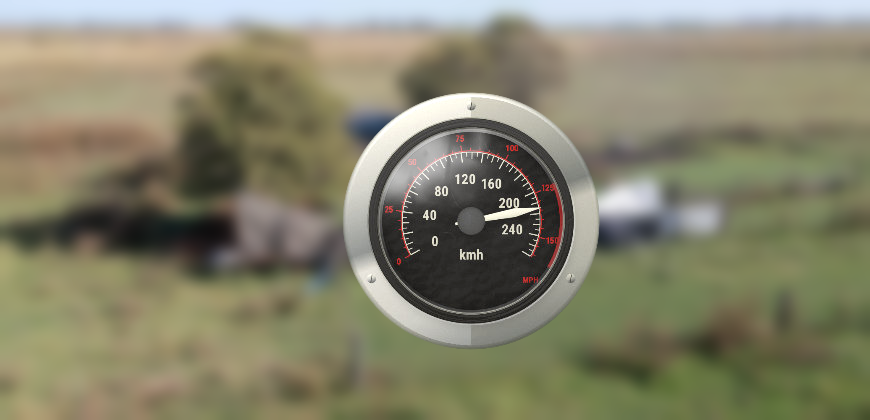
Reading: {"value": 215, "unit": "km/h"}
